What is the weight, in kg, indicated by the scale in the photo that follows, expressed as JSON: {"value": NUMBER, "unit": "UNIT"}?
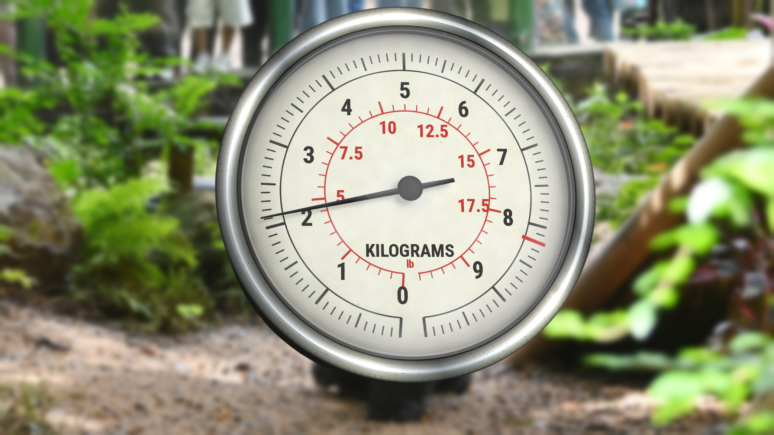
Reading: {"value": 2.1, "unit": "kg"}
